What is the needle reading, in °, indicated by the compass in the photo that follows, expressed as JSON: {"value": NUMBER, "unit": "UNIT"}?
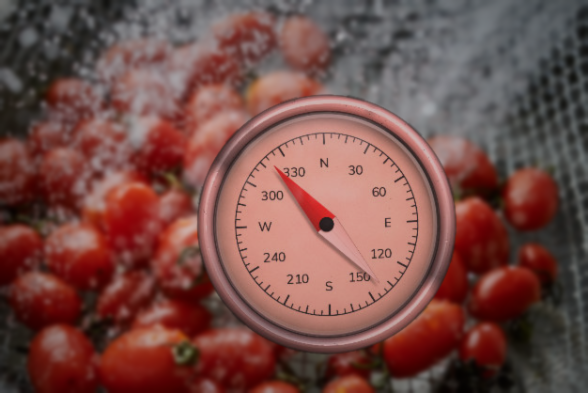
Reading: {"value": 320, "unit": "°"}
